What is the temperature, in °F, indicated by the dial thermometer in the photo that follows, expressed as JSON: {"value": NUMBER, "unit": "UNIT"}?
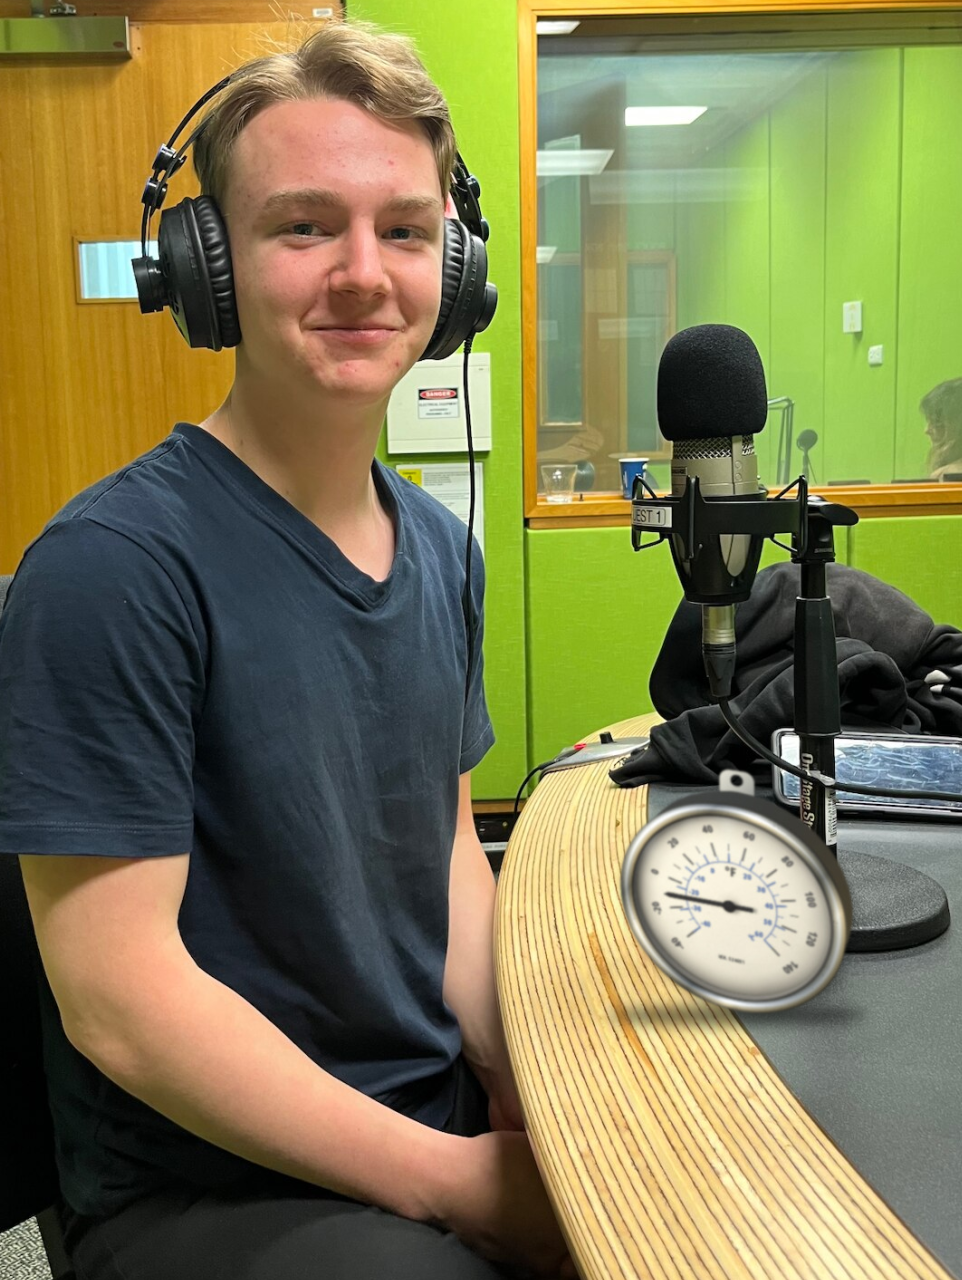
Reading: {"value": -10, "unit": "°F"}
